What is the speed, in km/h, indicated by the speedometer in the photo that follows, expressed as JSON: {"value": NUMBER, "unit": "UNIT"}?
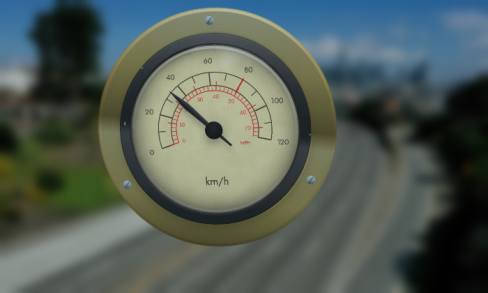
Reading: {"value": 35, "unit": "km/h"}
